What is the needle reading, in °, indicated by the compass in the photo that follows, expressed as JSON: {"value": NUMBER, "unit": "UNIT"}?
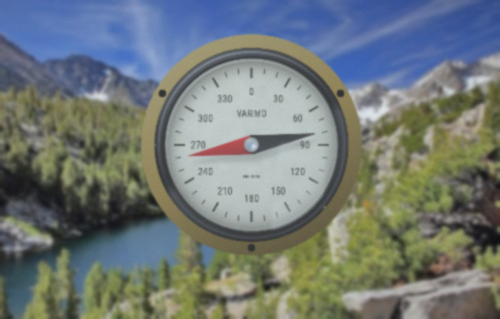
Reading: {"value": 260, "unit": "°"}
